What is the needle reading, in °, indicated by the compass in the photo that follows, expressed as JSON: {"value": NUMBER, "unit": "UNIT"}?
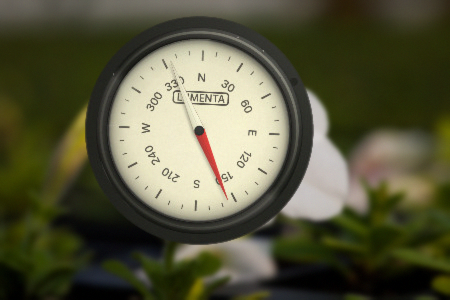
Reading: {"value": 155, "unit": "°"}
